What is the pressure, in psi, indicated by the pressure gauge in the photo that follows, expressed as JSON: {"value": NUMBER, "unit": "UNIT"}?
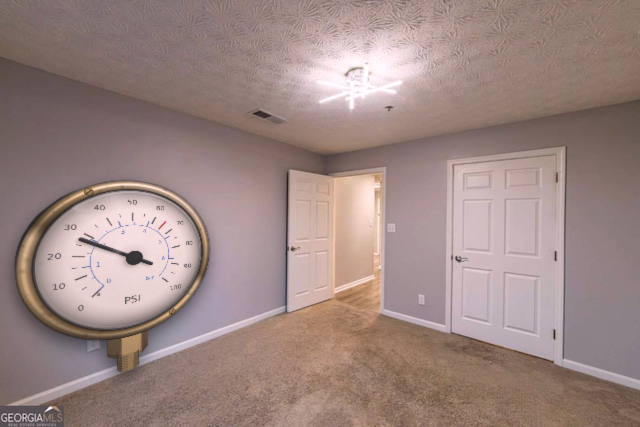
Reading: {"value": 27.5, "unit": "psi"}
